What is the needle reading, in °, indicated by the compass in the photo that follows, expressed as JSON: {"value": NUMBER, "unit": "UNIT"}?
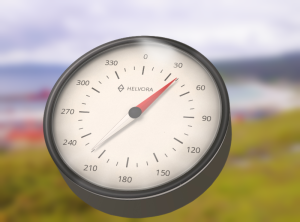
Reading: {"value": 40, "unit": "°"}
